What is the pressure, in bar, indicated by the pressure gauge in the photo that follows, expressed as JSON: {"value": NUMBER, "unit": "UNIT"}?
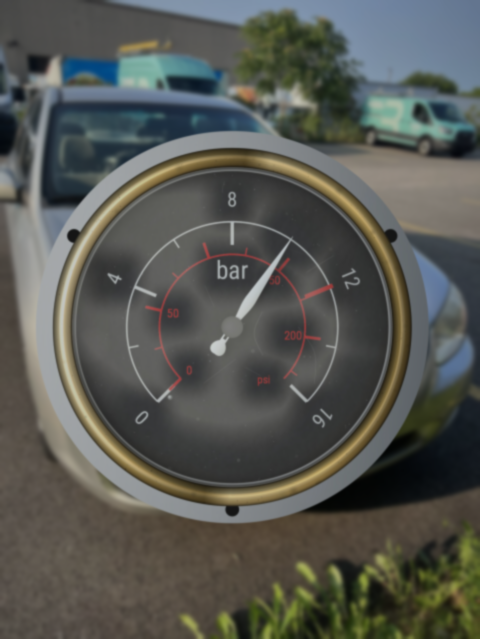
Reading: {"value": 10, "unit": "bar"}
